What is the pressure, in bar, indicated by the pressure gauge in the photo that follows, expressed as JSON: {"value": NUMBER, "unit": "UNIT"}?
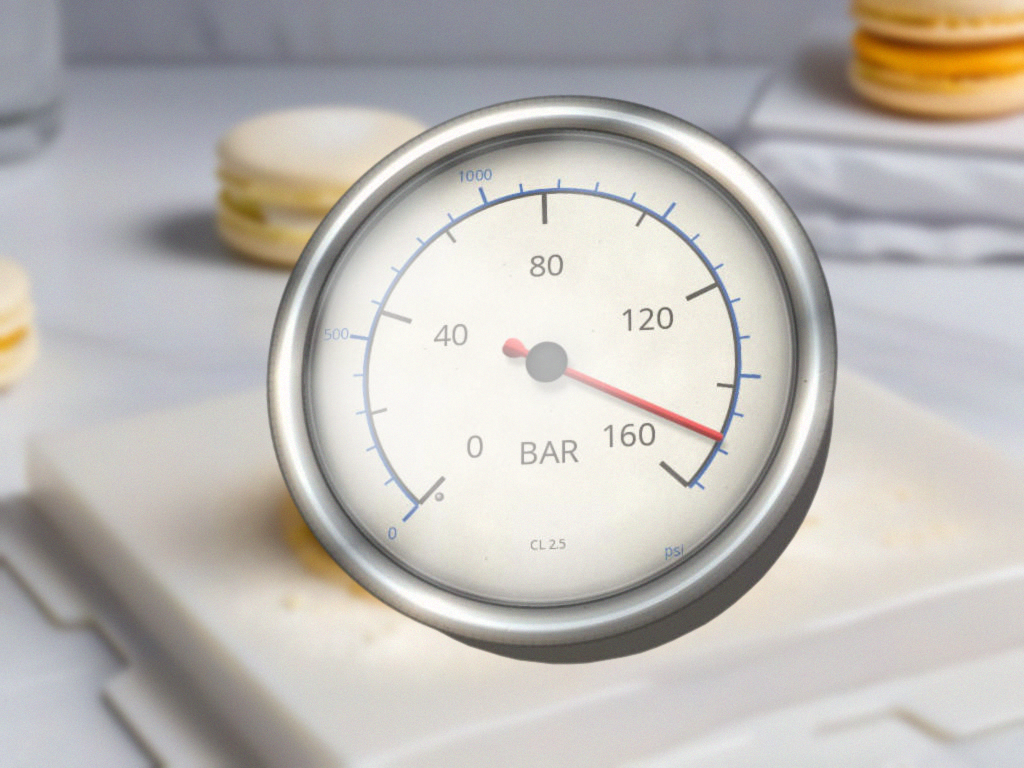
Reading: {"value": 150, "unit": "bar"}
